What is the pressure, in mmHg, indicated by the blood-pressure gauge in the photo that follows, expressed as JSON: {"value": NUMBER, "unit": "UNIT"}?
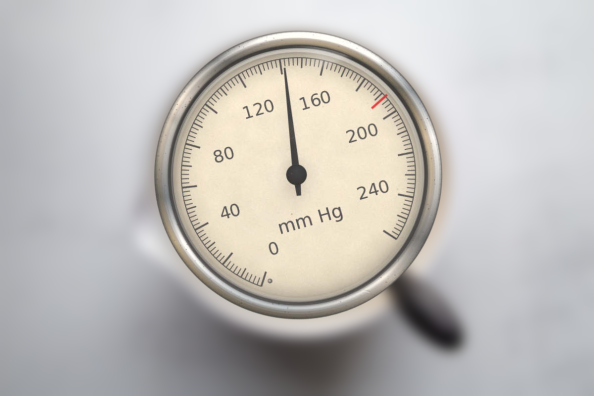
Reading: {"value": 142, "unit": "mmHg"}
